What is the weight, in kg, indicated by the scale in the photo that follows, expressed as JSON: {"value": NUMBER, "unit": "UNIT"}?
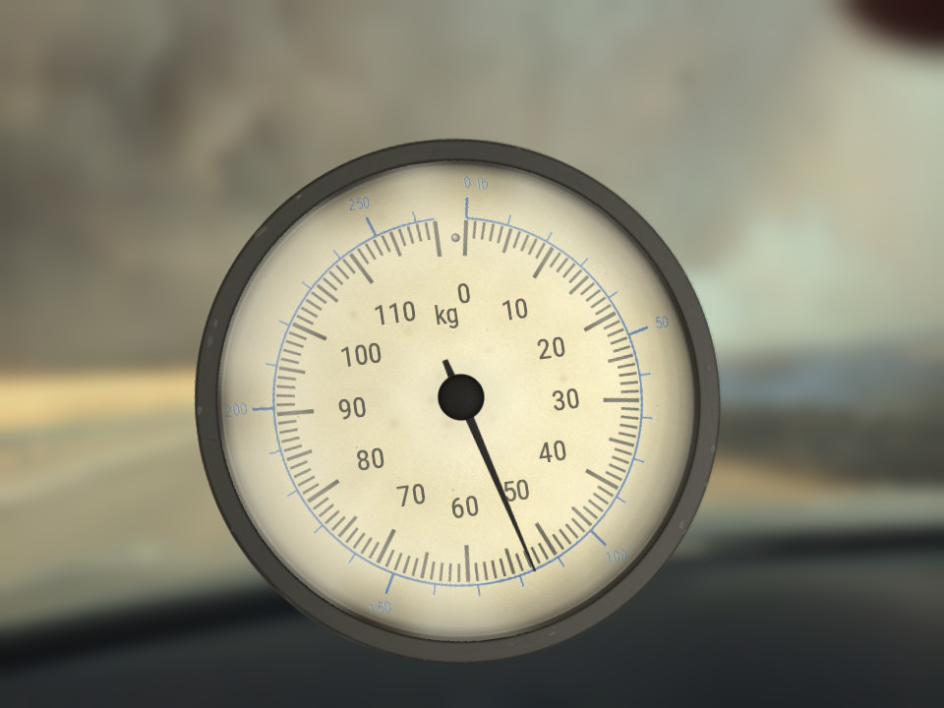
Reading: {"value": 53, "unit": "kg"}
